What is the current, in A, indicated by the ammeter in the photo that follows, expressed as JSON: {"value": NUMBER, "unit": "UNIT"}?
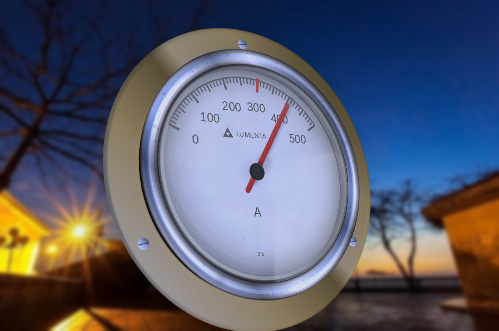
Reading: {"value": 400, "unit": "A"}
